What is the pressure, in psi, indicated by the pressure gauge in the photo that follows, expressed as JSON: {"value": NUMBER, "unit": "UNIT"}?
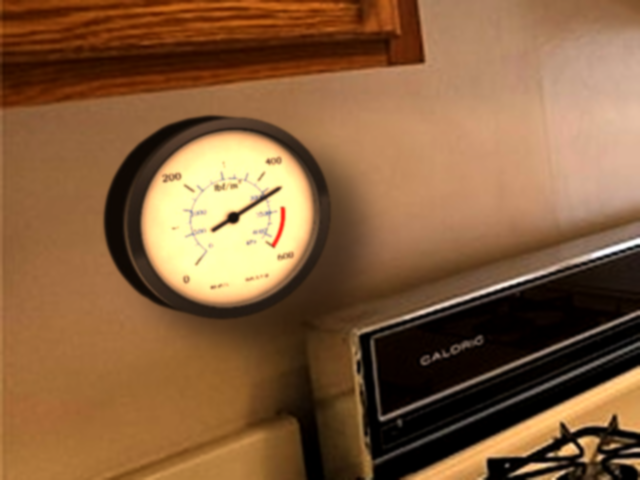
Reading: {"value": 450, "unit": "psi"}
